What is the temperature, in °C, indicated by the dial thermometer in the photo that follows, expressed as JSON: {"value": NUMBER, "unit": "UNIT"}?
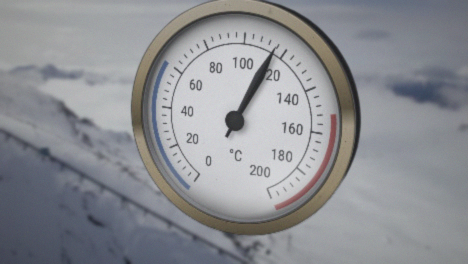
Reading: {"value": 116, "unit": "°C"}
